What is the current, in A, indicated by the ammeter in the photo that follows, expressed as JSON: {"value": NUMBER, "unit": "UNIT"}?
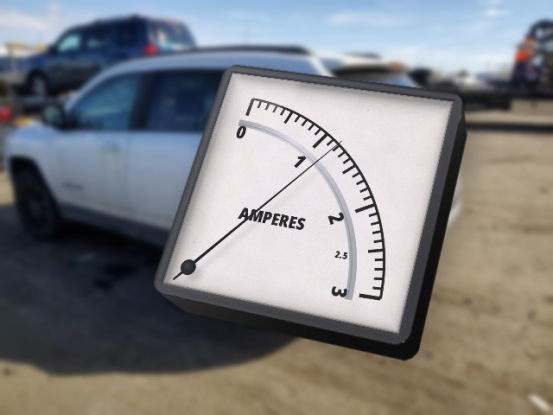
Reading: {"value": 1.2, "unit": "A"}
